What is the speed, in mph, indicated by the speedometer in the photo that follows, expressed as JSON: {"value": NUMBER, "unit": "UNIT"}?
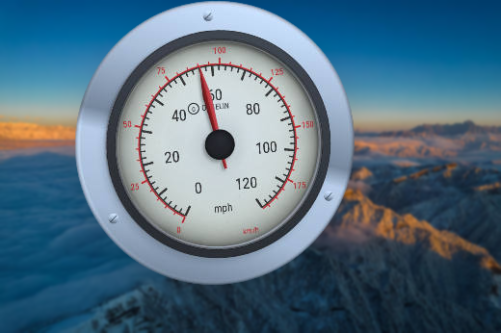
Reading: {"value": 56, "unit": "mph"}
